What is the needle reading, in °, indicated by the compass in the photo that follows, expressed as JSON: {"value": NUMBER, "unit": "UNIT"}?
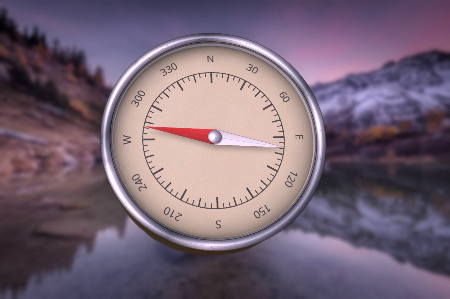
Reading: {"value": 280, "unit": "°"}
